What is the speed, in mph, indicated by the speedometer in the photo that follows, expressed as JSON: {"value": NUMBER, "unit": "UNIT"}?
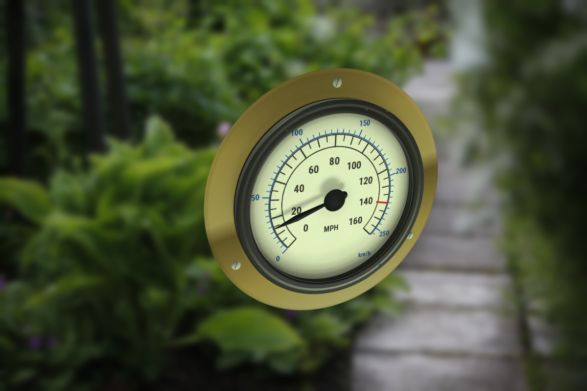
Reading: {"value": 15, "unit": "mph"}
